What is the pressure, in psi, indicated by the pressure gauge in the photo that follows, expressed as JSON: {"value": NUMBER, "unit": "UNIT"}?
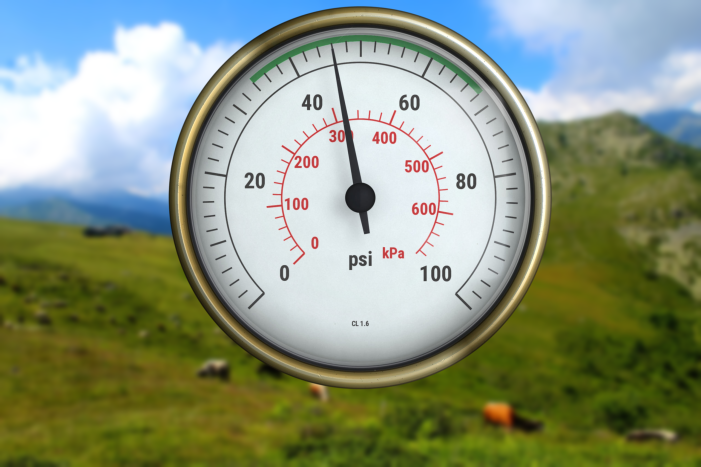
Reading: {"value": 46, "unit": "psi"}
